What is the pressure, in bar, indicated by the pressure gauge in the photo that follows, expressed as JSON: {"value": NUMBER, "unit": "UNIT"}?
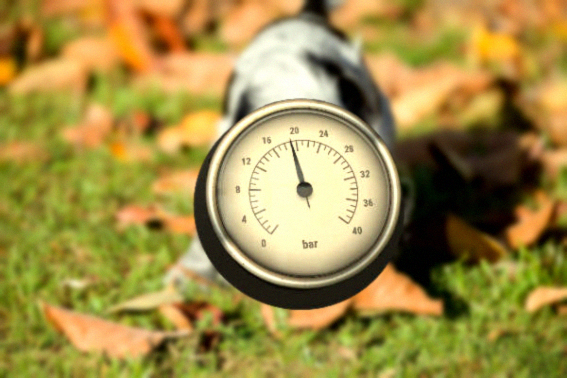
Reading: {"value": 19, "unit": "bar"}
